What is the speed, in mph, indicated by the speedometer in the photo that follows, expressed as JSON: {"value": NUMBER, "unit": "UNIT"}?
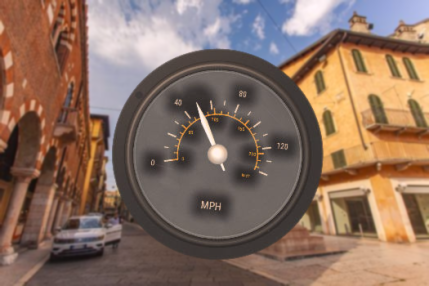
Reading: {"value": 50, "unit": "mph"}
